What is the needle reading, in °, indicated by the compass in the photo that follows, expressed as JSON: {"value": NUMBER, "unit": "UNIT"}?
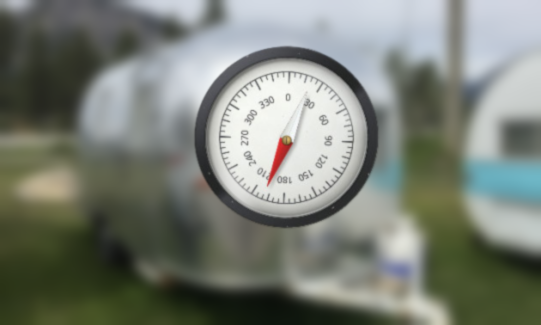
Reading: {"value": 200, "unit": "°"}
